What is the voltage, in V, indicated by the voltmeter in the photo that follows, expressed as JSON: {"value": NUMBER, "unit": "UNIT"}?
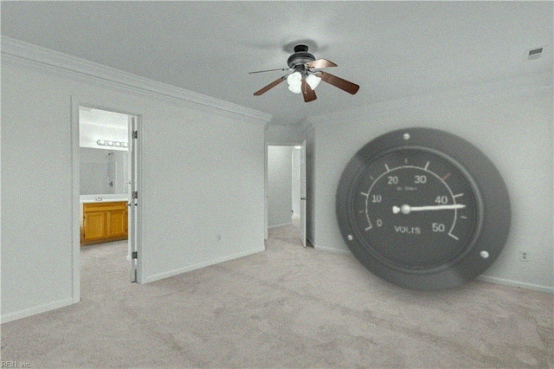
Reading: {"value": 42.5, "unit": "V"}
